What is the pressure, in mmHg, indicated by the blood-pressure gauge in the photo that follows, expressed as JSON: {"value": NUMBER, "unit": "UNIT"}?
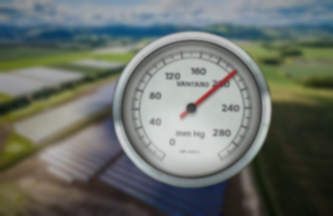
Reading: {"value": 200, "unit": "mmHg"}
